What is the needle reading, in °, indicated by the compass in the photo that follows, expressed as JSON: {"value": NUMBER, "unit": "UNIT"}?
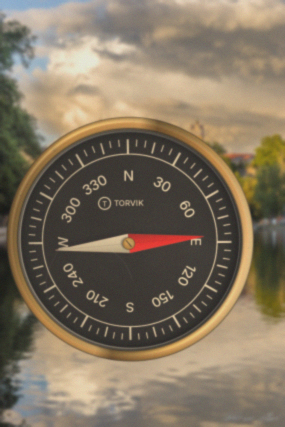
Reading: {"value": 85, "unit": "°"}
